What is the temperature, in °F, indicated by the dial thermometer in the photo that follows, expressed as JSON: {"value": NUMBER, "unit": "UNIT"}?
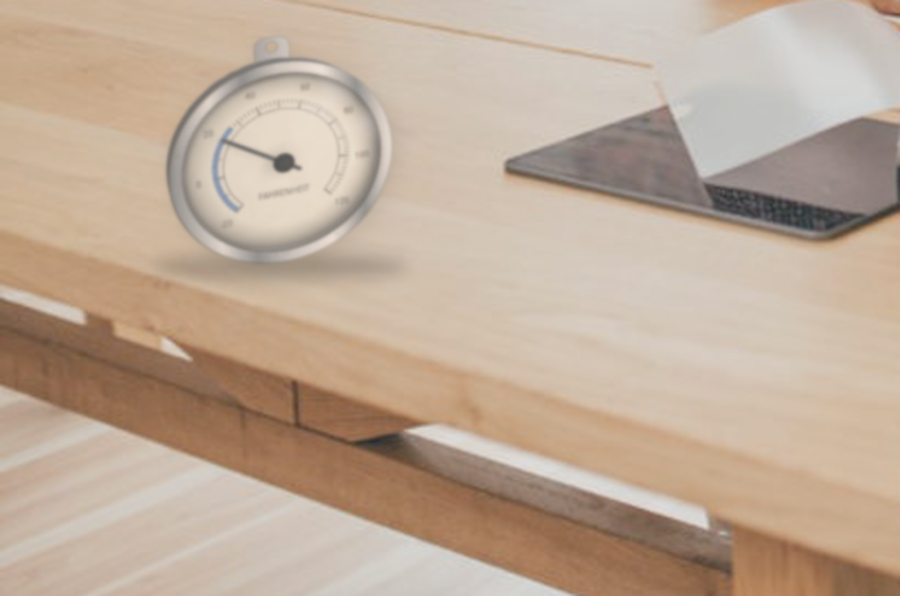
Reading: {"value": 20, "unit": "°F"}
